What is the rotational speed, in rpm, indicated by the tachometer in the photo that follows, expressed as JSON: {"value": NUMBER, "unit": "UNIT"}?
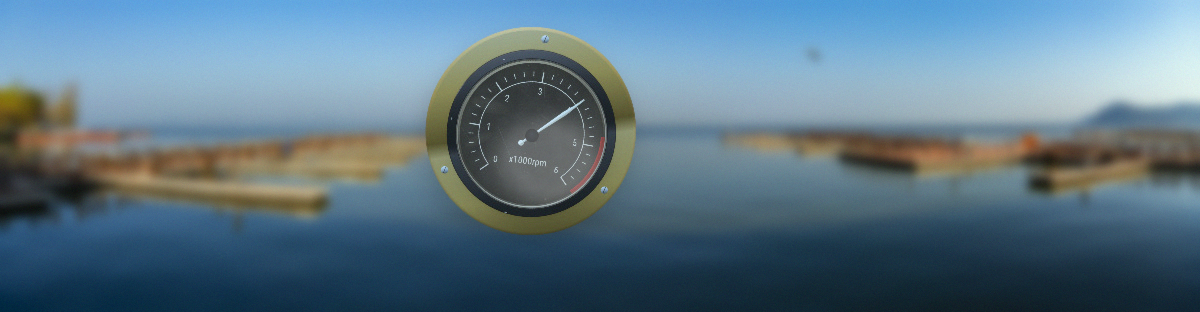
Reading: {"value": 4000, "unit": "rpm"}
